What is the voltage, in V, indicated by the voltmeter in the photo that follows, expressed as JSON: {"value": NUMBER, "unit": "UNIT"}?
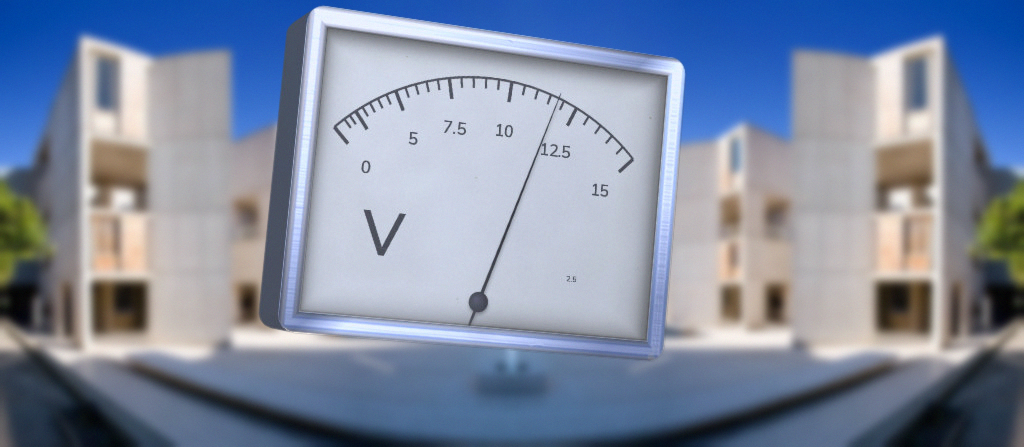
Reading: {"value": 11.75, "unit": "V"}
